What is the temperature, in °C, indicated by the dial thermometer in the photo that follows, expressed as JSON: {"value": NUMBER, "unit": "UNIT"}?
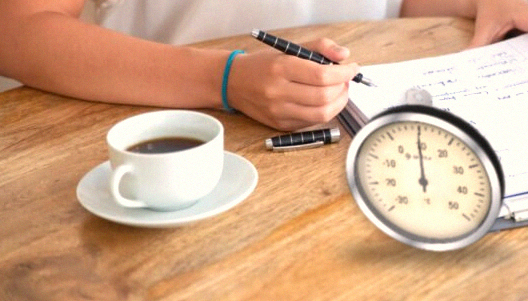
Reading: {"value": 10, "unit": "°C"}
